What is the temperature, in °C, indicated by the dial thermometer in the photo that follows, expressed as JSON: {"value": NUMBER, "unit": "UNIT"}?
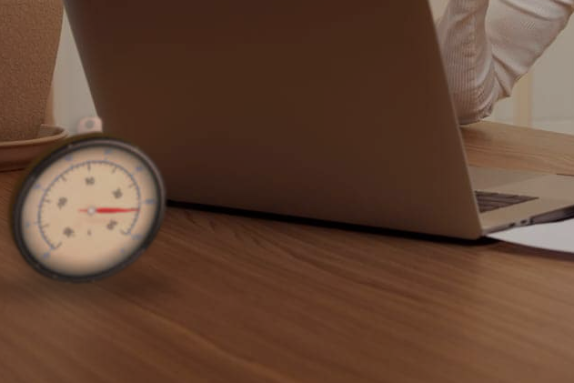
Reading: {"value": 40, "unit": "°C"}
